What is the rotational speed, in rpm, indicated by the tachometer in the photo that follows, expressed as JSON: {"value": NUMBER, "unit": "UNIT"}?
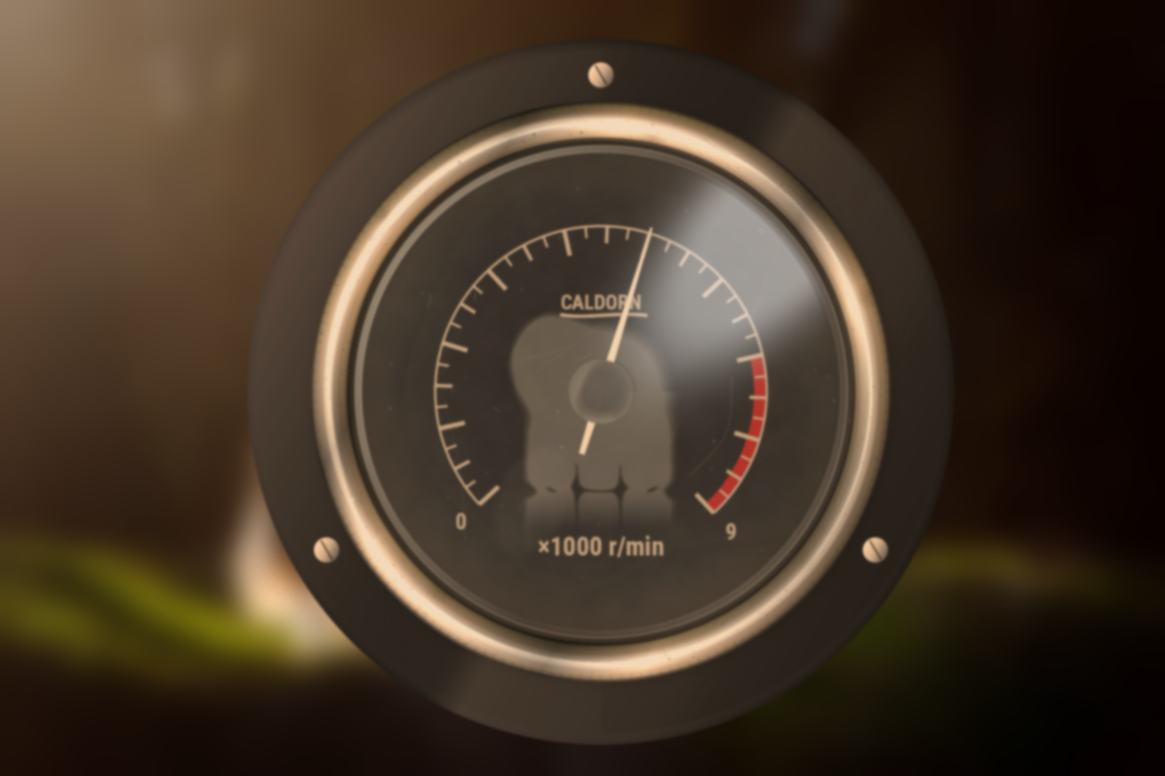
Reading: {"value": 5000, "unit": "rpm"}
